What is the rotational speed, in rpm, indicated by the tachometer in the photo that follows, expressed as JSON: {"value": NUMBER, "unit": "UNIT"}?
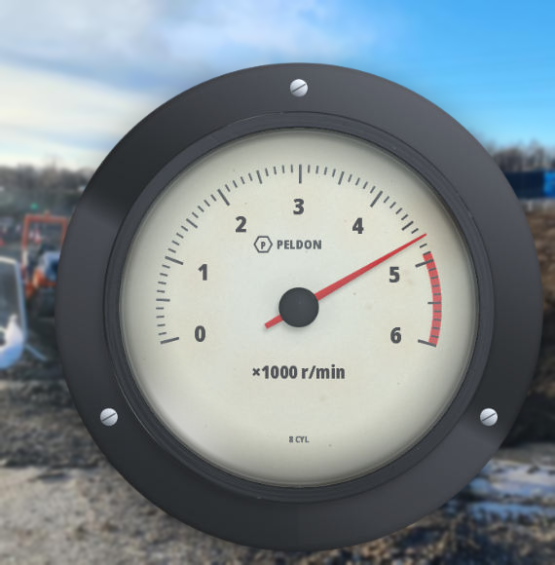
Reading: {"value": 4700, "unit": "rpm"}
